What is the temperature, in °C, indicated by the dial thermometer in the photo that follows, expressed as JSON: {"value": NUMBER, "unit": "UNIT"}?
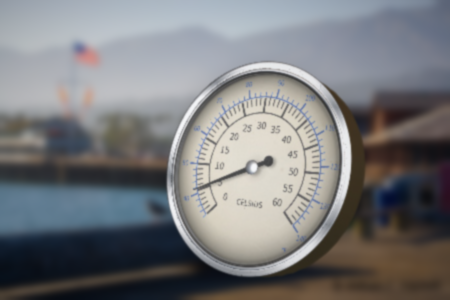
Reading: {"value": 5, "unit": "°C"}
